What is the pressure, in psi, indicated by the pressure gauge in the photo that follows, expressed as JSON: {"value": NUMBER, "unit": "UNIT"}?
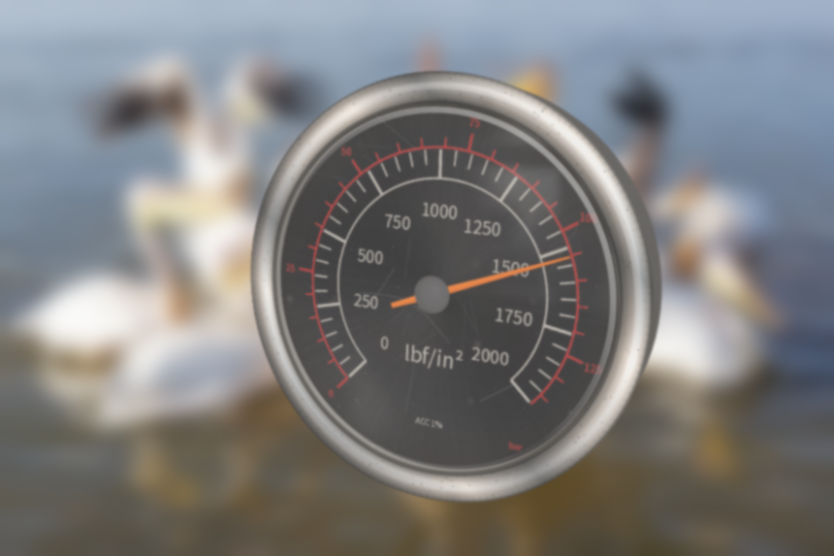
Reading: {"value": 1525, "unit": "psi"}
